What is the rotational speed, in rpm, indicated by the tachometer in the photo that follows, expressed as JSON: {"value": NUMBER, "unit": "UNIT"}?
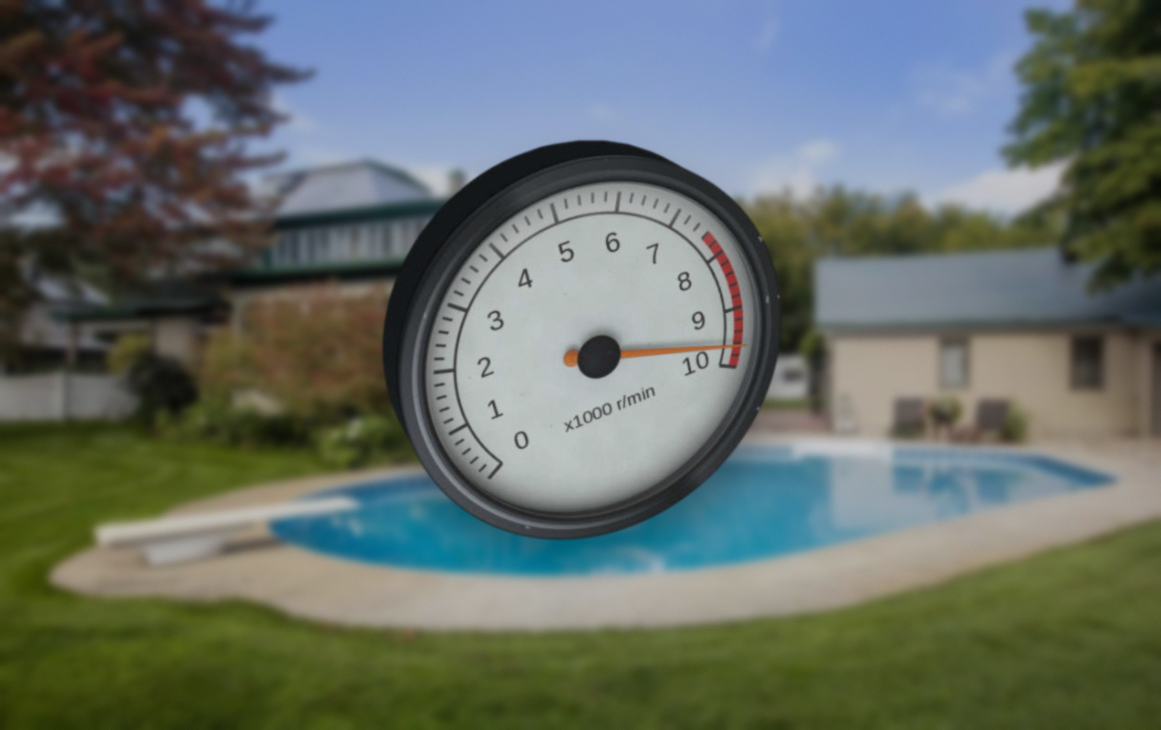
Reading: {"value": 9600, "unit": "rpm"}
